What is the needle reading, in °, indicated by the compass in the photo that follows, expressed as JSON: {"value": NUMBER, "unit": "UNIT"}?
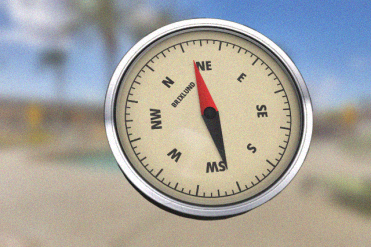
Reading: {"value": 35, "unit": "°"}
